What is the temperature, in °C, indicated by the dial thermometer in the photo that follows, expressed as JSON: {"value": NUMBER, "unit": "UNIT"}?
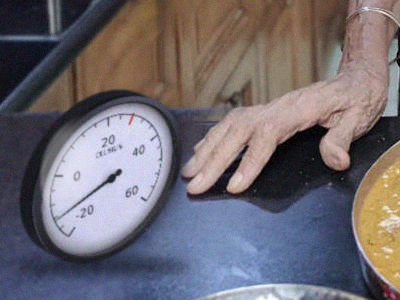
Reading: {"value": -12, "unit": "°C"}
